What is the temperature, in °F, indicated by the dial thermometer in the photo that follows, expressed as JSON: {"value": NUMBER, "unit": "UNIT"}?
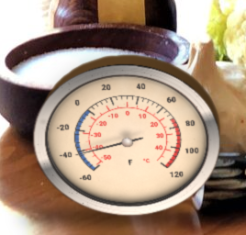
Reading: {"value": -40, "unit": "°F"}
